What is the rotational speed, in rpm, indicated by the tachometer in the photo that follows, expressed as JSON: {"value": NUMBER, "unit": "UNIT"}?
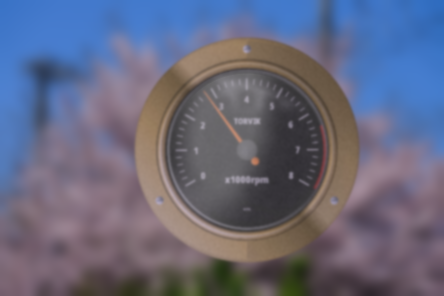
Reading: {"value": 2800, "unit": "rpm"}
